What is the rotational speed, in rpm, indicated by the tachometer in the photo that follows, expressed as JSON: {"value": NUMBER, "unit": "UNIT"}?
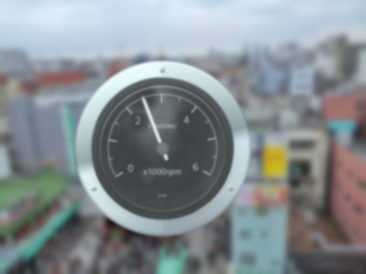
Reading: {"value": 2500, "unit": "rpm"}
